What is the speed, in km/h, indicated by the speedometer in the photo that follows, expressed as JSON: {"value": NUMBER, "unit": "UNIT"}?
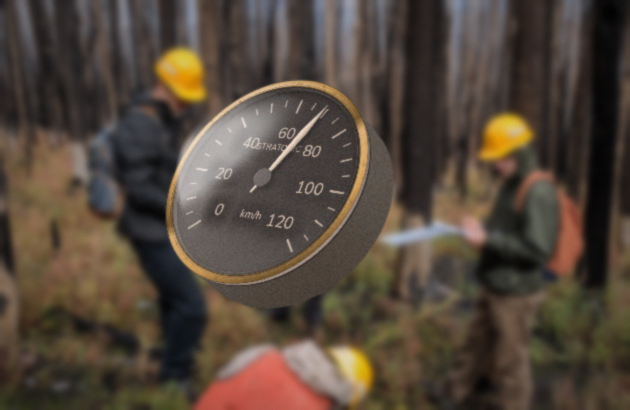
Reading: {"value": 70, "unit": "km/h"}
